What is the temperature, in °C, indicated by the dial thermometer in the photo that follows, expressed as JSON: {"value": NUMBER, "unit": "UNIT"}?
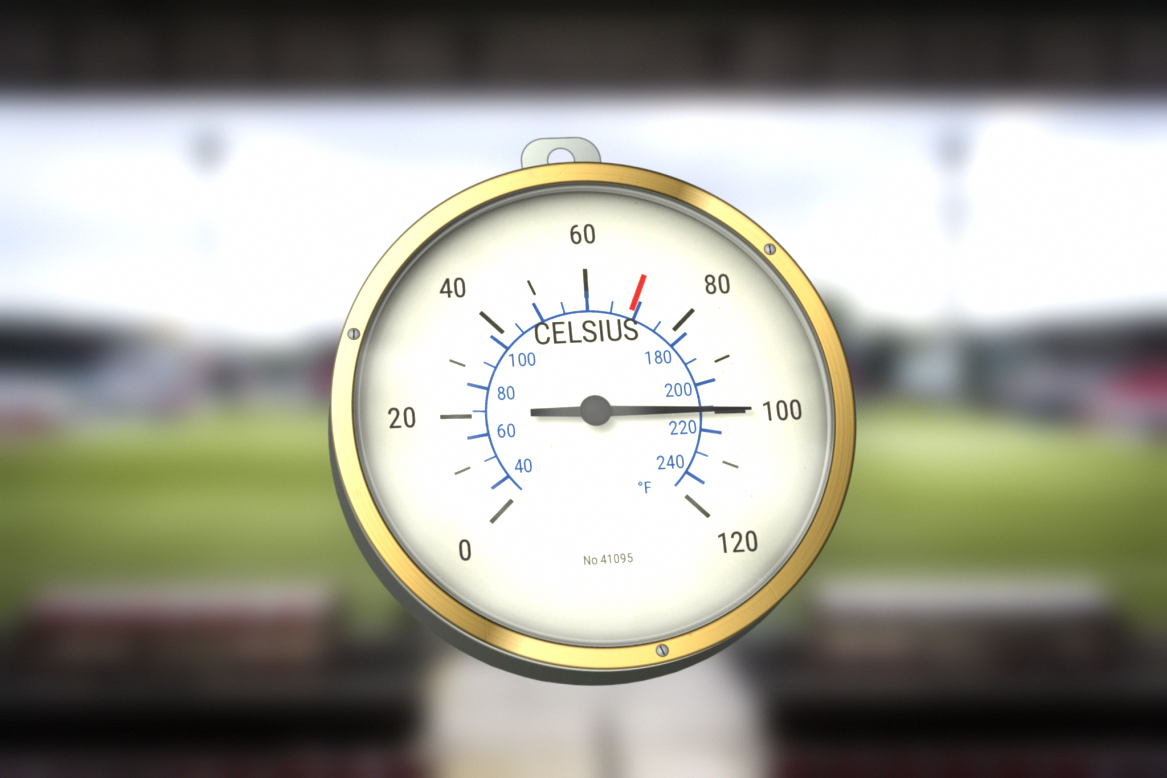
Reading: {"value": 100, "unit": "°C"}
